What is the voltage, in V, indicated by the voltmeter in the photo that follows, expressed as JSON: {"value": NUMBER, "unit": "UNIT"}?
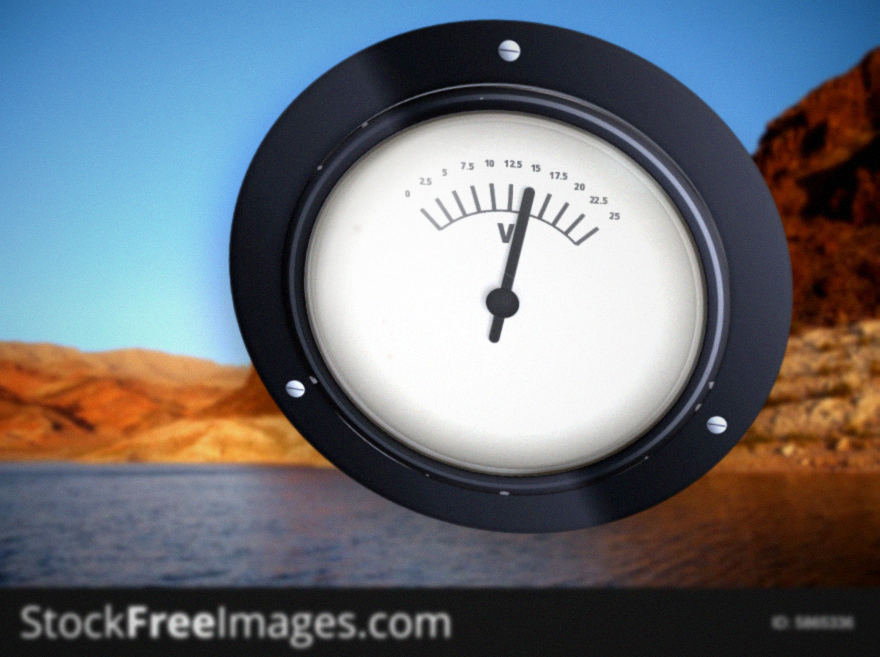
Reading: {"value": 15, "unit": "V"}
